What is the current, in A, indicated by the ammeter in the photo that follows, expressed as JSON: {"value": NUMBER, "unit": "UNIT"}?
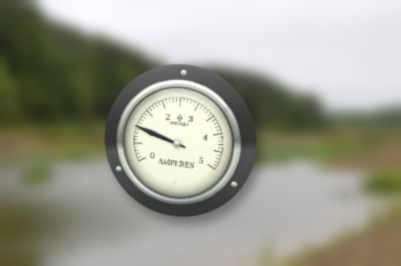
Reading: {"value": 1, "unit": "A"}
